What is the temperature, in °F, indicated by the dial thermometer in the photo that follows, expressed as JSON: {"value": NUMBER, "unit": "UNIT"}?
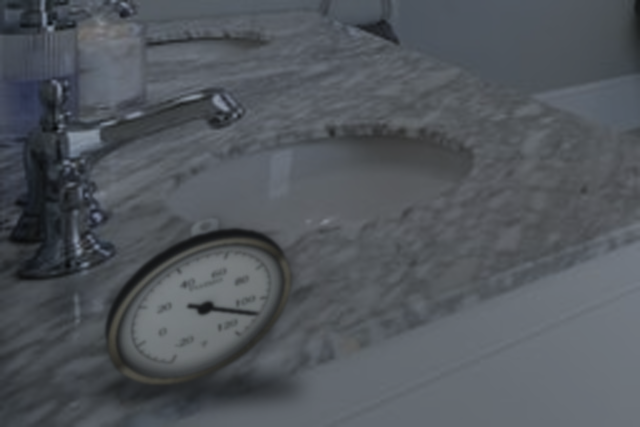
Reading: {"value": 108, "unit": "°F"}
